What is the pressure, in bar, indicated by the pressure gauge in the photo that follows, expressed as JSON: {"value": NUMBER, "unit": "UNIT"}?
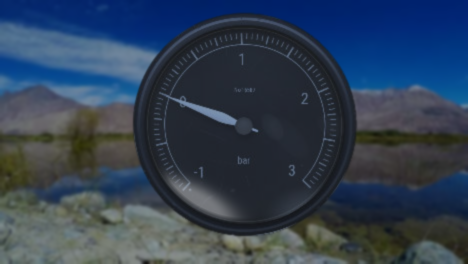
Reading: {"value": 0, "unit": "bar"}
